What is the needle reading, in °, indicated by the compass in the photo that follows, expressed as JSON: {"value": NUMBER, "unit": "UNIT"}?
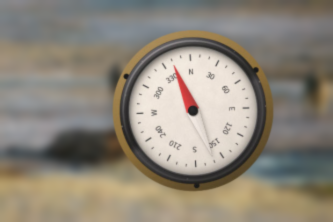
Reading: {"value": 340, "unit": "°"}
